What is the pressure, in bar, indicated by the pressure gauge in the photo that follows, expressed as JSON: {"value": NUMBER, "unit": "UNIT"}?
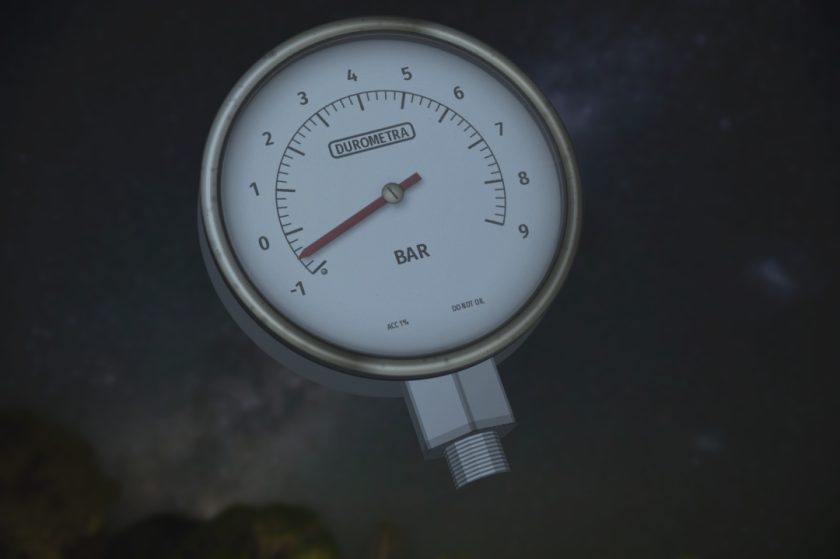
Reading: {"value": -0.6, "unit": "bar"}
